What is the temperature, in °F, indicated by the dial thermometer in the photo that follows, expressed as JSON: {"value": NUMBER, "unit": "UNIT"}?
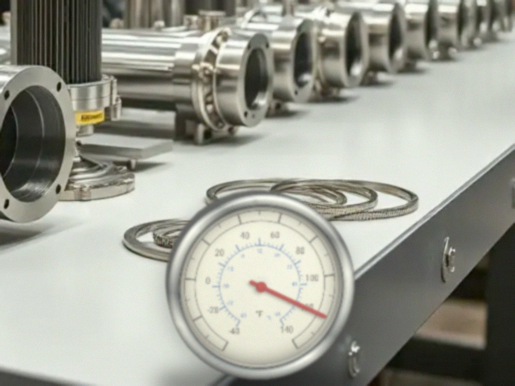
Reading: {"value": 120, "unit": "°F"}
